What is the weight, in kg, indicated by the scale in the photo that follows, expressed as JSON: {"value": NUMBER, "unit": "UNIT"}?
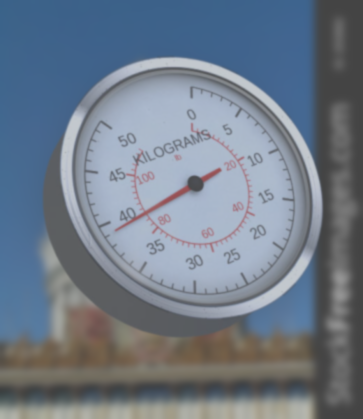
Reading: {"value": 39, "unit": "kg"}
